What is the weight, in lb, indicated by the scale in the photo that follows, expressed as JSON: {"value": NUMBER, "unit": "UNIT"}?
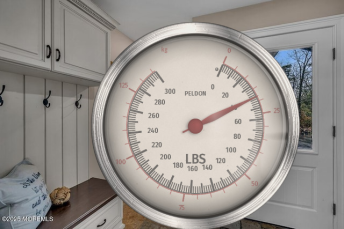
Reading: {"value": 40, "unit": "lb"}
